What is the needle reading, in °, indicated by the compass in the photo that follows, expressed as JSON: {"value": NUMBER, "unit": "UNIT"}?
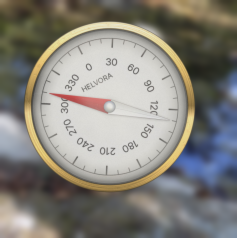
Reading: {"value": 310, "unit": "°"}
